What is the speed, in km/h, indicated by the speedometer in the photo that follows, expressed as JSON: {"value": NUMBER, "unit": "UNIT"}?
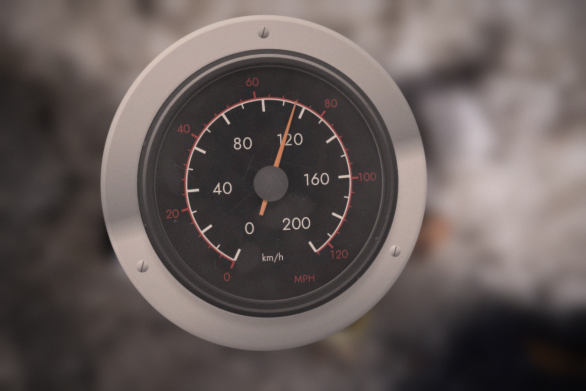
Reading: {"value": 115, "unit": "km/h"}
